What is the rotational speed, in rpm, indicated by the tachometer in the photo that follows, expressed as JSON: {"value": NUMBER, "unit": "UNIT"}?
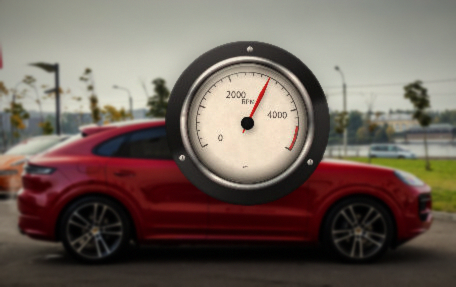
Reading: {"value": 3000, "unit": "rpm"}
